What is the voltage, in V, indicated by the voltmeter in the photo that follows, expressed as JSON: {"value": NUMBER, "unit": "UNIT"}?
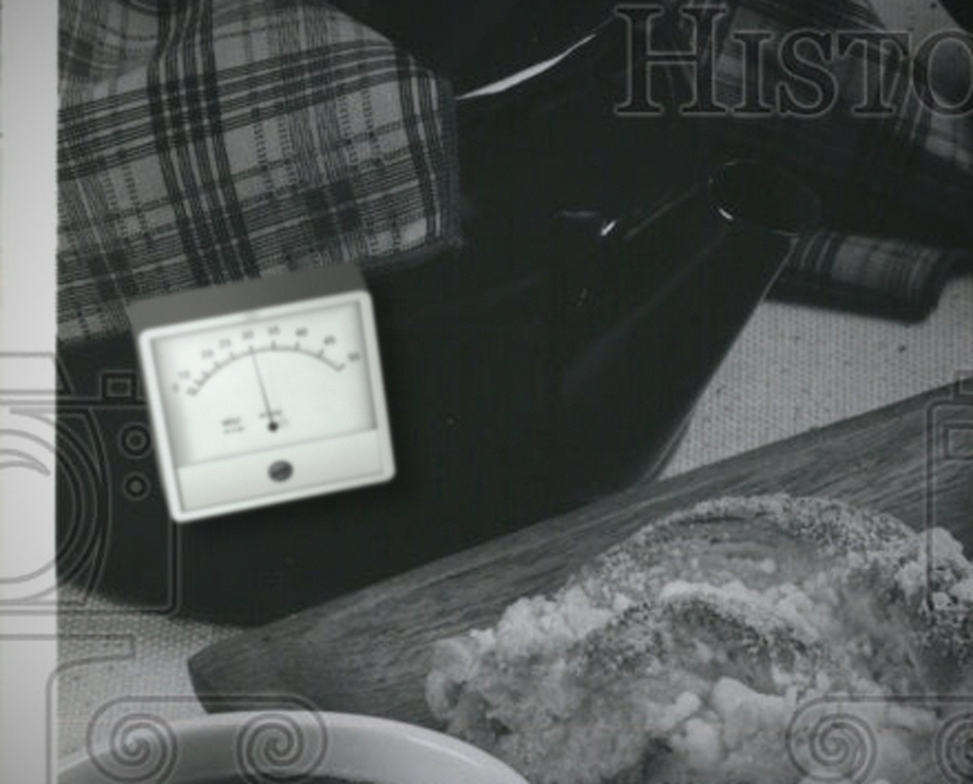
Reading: {"value": 30, "unit": "V"}
